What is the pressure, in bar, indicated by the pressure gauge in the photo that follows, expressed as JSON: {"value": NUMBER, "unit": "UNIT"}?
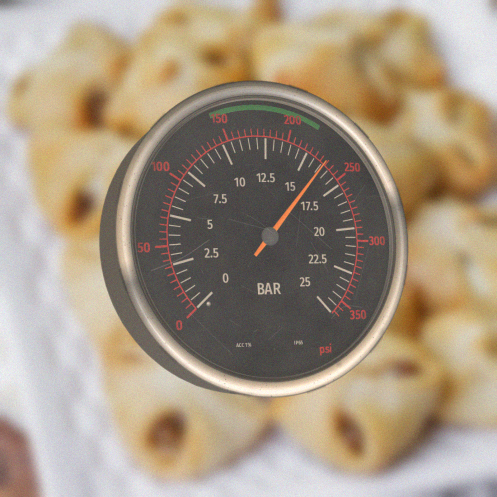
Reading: {"value": 16, "unit": "bar"}
